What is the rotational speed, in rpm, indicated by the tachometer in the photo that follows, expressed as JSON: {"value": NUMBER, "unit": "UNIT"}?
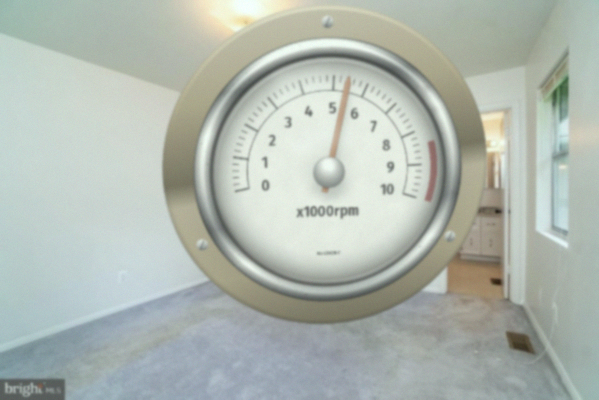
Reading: {"value": 5400, "unit": "rpm"}
